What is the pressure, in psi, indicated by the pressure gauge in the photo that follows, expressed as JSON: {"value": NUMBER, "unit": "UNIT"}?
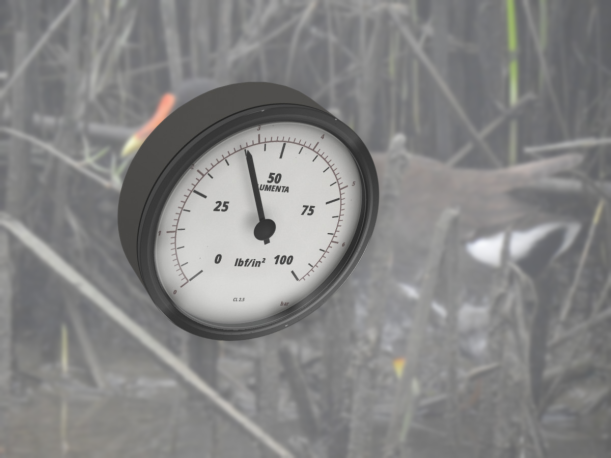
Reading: {"value": 40, "unit": "psi"}
